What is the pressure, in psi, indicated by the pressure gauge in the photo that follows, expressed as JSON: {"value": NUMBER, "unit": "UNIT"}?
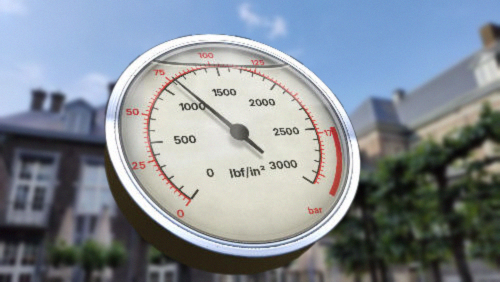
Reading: {"value": 1100, "unit": "psi"}
